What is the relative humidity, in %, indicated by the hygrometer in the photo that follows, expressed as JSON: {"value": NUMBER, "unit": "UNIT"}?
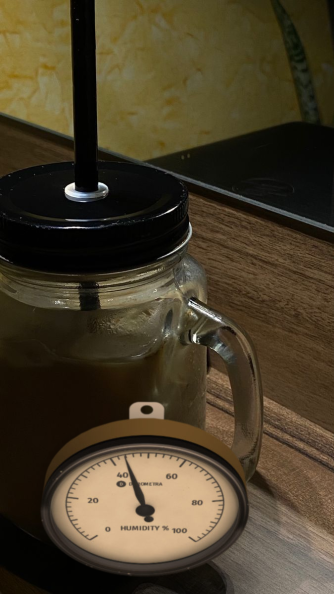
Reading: {"value": 44, "unit": "%"}
